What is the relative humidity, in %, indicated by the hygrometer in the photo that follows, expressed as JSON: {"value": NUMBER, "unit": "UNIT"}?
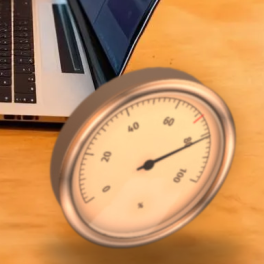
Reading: {"value": 80, "unit": "%"}
